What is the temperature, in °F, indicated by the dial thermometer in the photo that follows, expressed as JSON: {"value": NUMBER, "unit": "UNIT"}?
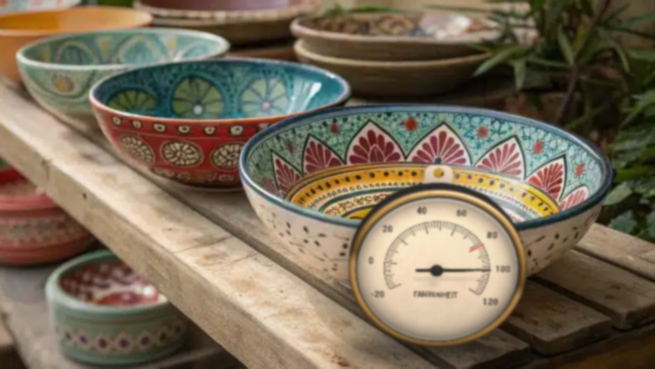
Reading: {"value": 100, "unit": "°F"}
